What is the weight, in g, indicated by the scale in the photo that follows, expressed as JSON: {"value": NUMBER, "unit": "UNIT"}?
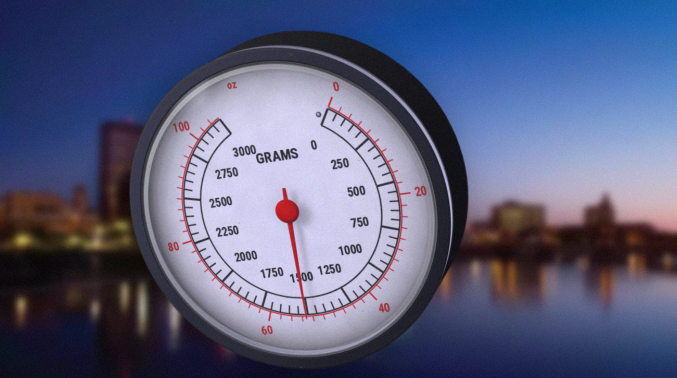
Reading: {"value": 1500, "unit": "g"}
